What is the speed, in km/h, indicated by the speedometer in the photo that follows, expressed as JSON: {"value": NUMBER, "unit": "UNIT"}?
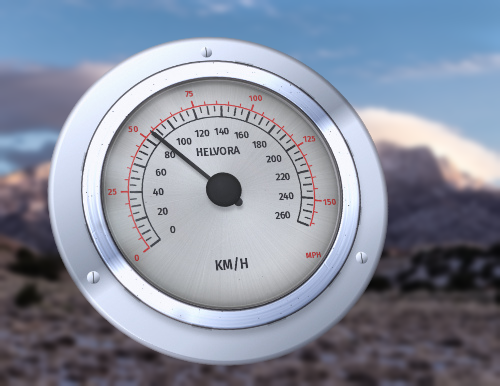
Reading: {"value": 85, "unit": "km/h"}
